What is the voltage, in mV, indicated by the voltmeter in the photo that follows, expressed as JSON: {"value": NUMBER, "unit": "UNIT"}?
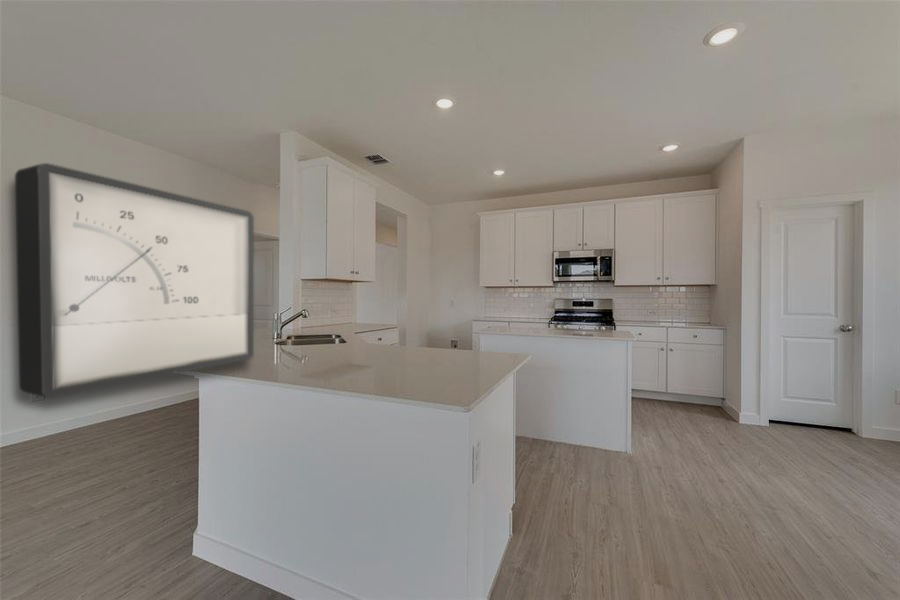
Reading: {"value": 50, "unit": "mV"}
